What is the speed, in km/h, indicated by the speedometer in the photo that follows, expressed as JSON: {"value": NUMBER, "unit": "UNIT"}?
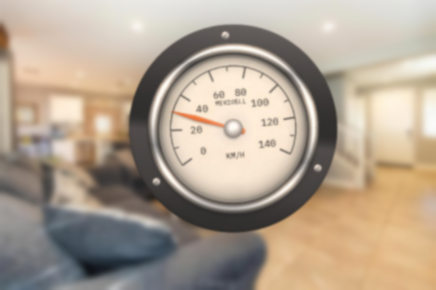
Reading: {"value": 30, "unit": "km/h"}
